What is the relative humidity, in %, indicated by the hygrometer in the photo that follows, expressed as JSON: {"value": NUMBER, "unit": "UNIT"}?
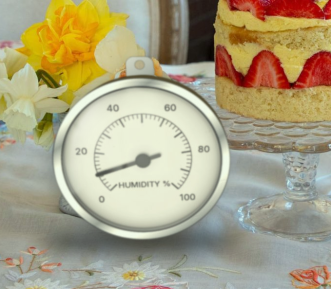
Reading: {"value": 10, "unit": "%"}
